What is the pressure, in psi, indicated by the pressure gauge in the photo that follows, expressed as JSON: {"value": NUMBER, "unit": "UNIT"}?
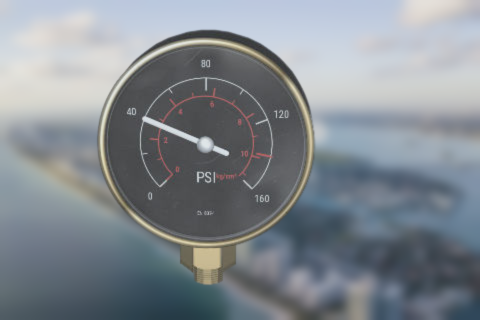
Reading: {"value": 40, "unit": "psi"}
